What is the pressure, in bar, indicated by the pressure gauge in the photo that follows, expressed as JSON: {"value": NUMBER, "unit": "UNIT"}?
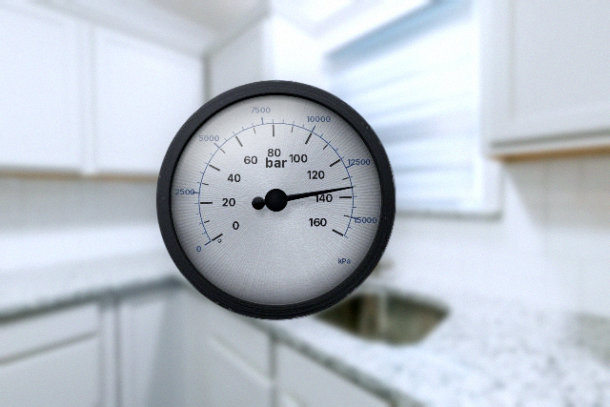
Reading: {"value": 135, "unit": "bar"}
